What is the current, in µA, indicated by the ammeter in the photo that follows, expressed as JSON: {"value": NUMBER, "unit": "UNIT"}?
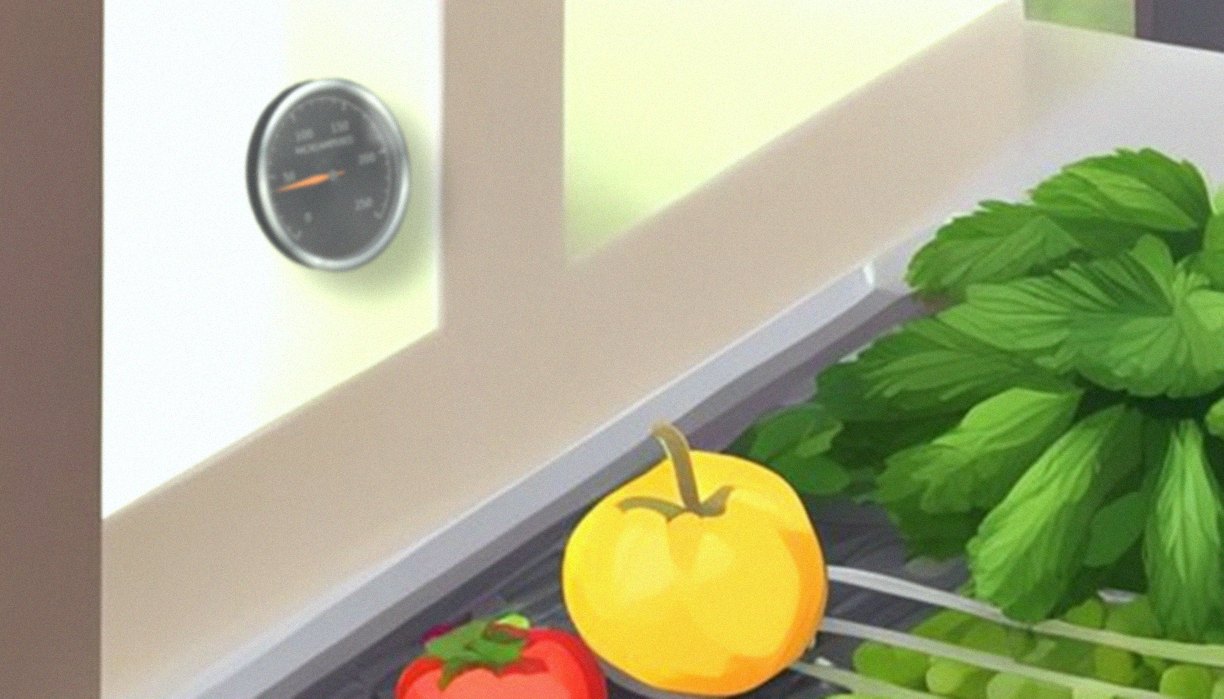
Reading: {"value": 40, "unit": "µA"}
